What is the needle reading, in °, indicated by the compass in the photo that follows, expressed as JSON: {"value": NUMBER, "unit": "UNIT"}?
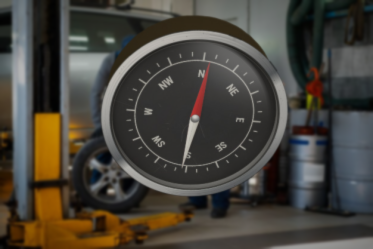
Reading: {"value": 5, "unit": "°"}
